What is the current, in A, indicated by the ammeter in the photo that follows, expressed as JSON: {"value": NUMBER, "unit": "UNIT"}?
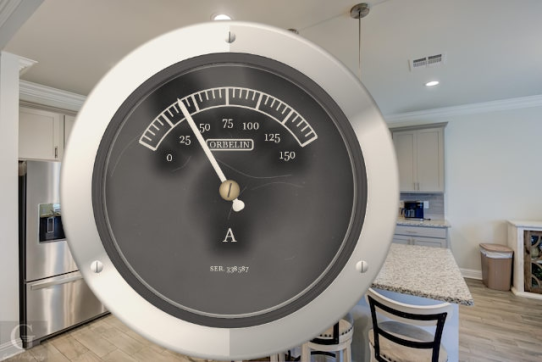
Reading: {"value": 40, "unit": "A"}
